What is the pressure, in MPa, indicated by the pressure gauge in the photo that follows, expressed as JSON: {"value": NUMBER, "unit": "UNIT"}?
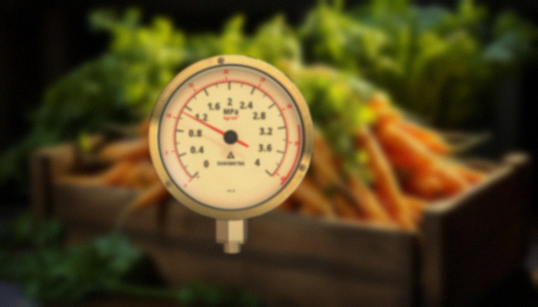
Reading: {"value": 1.1, "unit": "MPa"}
